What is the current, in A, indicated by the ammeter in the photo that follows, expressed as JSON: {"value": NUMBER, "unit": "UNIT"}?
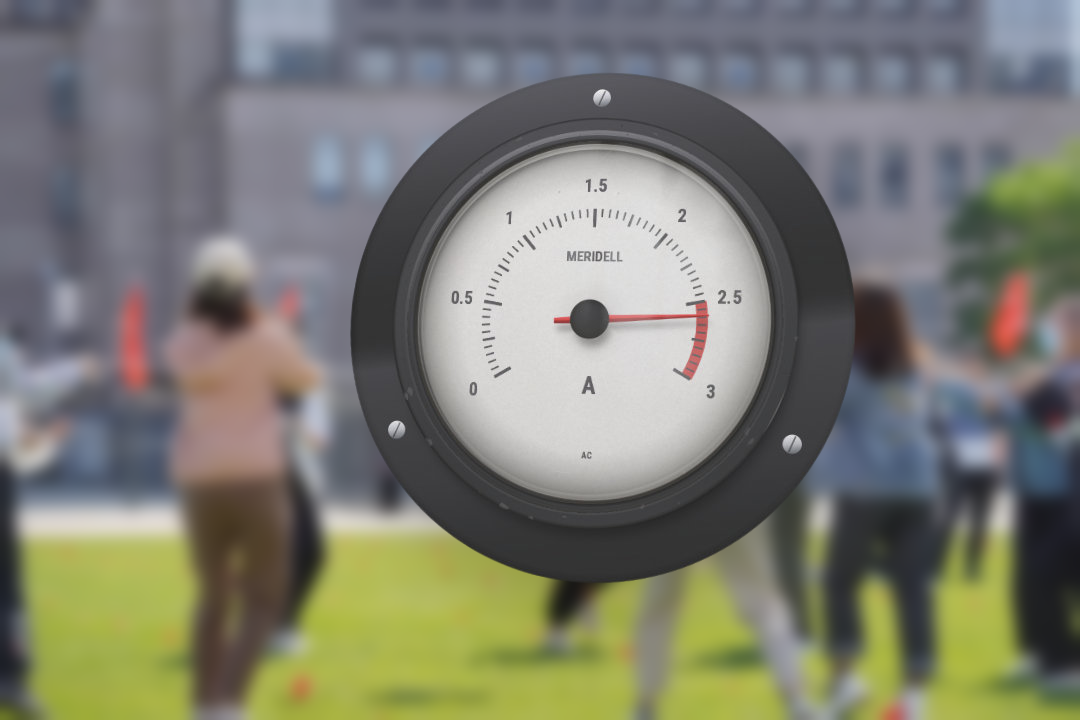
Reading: {"value": 2.6, "unit": "A"}
